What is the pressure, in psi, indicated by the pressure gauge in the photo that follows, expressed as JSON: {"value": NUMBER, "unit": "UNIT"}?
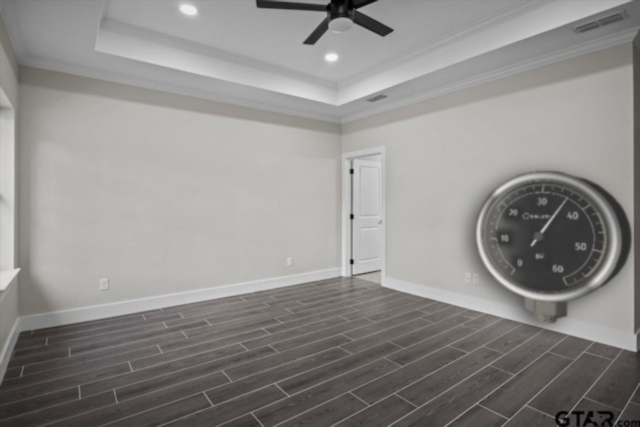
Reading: {"value": 36, "unit": "psi"}
